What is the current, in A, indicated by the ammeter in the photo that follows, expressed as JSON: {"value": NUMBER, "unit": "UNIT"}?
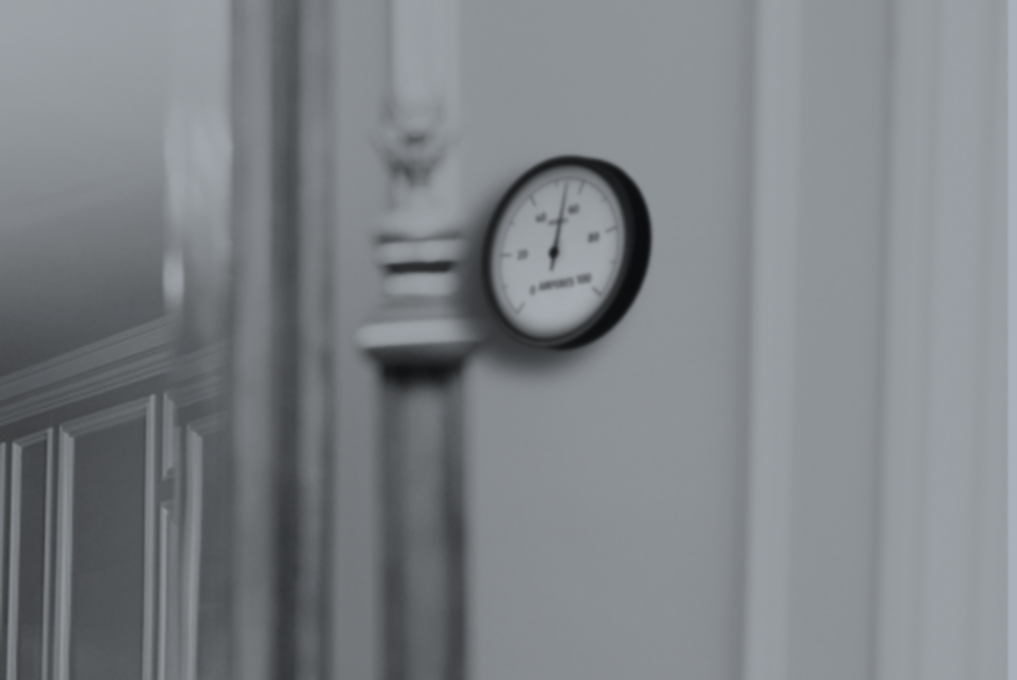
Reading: {"value": 55, "unit": "A"}
